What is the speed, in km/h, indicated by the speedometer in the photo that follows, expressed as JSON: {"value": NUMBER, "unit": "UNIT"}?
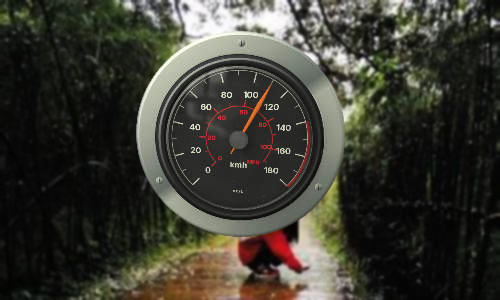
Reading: {"value": 110, "unit": "km/h"}
